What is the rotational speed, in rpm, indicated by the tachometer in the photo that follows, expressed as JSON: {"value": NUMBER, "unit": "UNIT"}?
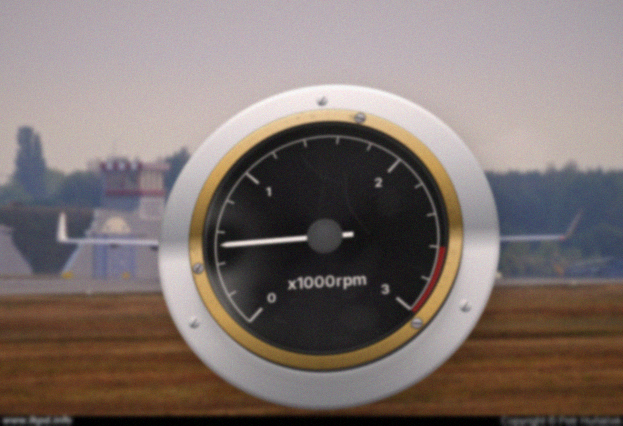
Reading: {"value": 500, "unit": "rpm"}
